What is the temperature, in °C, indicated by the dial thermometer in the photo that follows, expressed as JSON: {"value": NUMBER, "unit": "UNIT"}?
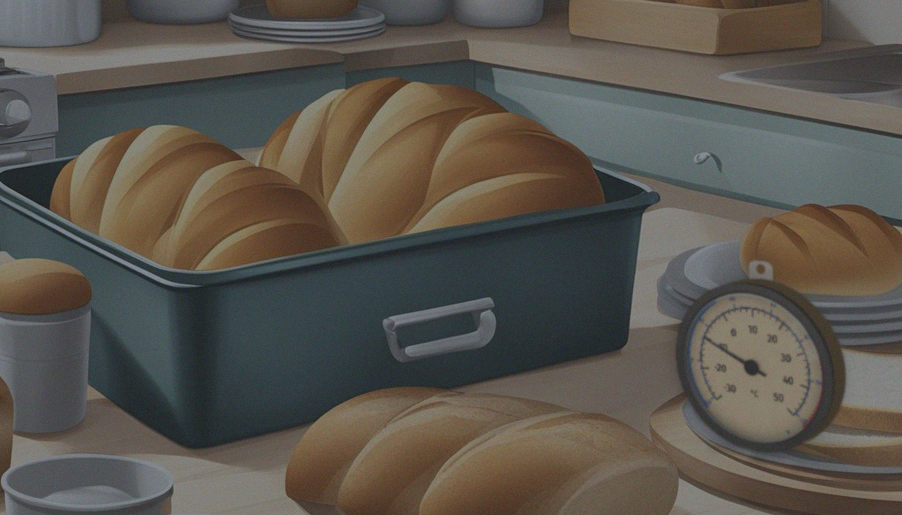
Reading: {"value": -10, "unit": "°C"}
